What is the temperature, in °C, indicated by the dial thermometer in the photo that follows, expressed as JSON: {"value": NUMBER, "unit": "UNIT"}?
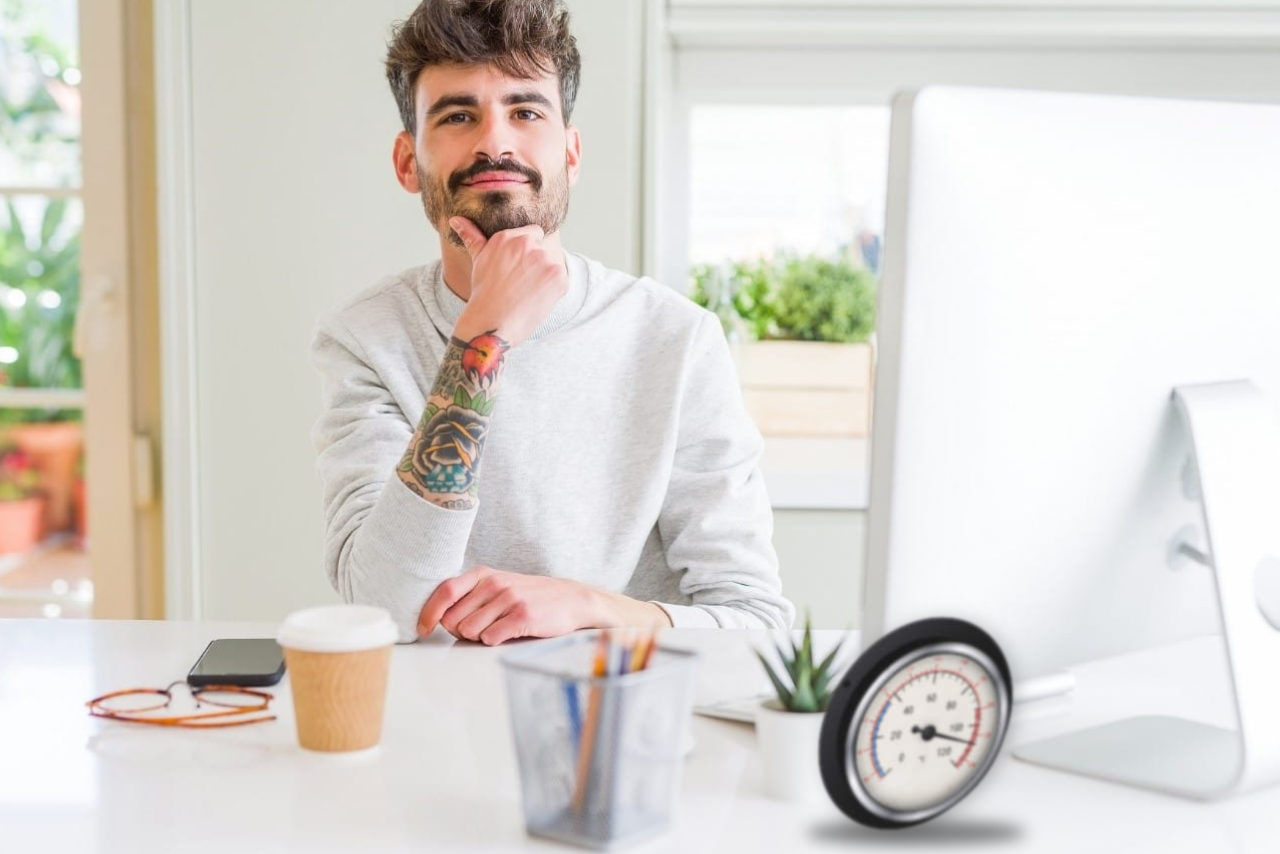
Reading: {"value": 108, "unit": "°C"}
